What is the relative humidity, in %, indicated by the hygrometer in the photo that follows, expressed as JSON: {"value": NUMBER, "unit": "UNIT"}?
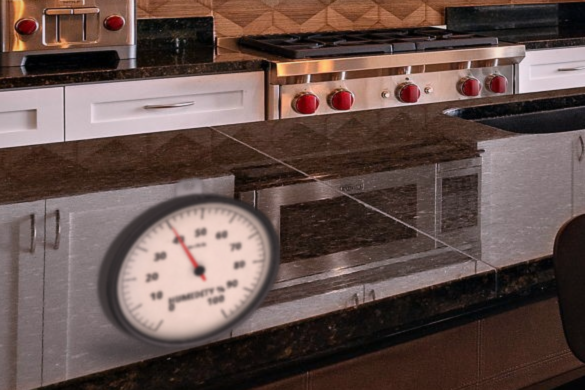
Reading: {"value": 40, "unit": "%"}
